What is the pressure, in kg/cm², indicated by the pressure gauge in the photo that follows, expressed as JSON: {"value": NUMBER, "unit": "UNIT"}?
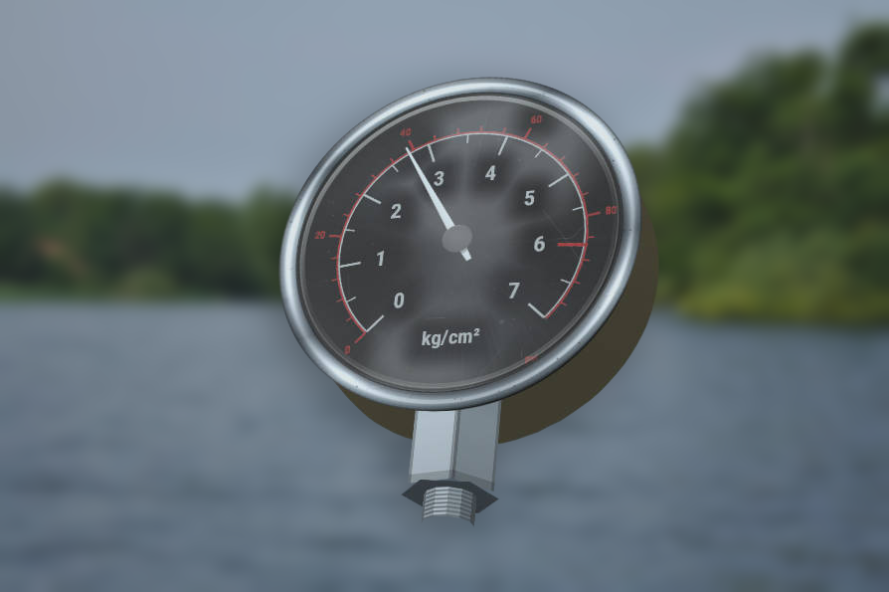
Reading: {"value": 2.75, "unit": "kg/cm²"}
